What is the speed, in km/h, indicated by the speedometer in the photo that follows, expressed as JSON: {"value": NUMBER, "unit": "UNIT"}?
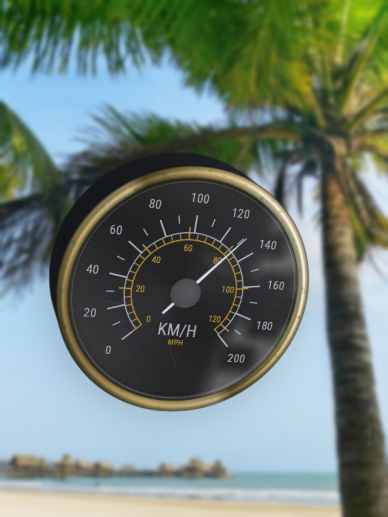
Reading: {"value": 130, "unit": "km/h"}
